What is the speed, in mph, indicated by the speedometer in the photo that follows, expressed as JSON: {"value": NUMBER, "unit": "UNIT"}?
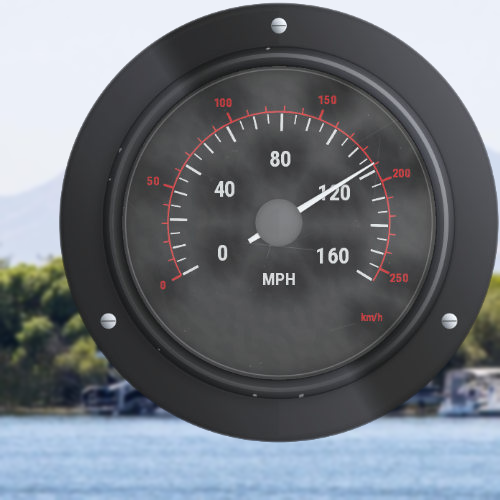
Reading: {"value": 117.5, "unit": "mph"}
